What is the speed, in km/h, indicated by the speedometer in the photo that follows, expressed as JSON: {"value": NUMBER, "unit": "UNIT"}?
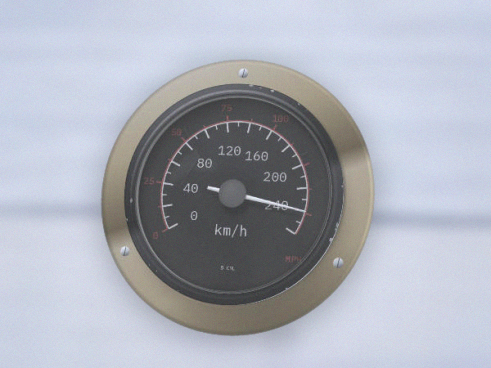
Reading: {"value": 240, "unit": "km/h"}
